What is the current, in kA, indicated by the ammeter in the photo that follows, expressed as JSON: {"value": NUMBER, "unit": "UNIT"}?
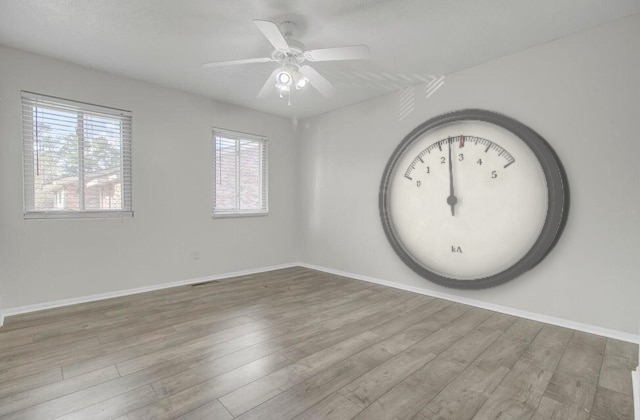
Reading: {"value": 2.5, "unit": "kA"}
